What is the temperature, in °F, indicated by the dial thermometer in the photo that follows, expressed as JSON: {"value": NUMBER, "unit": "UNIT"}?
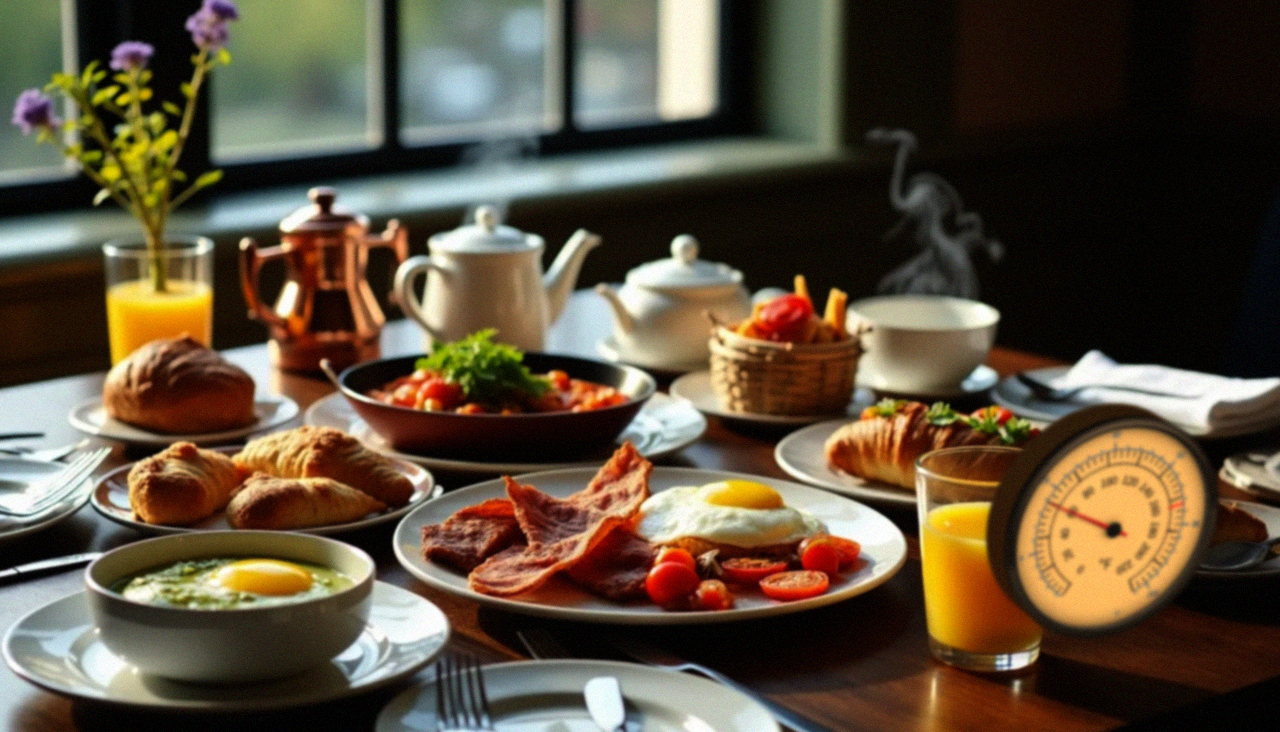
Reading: {"value": 60, "unit": "°F"}
